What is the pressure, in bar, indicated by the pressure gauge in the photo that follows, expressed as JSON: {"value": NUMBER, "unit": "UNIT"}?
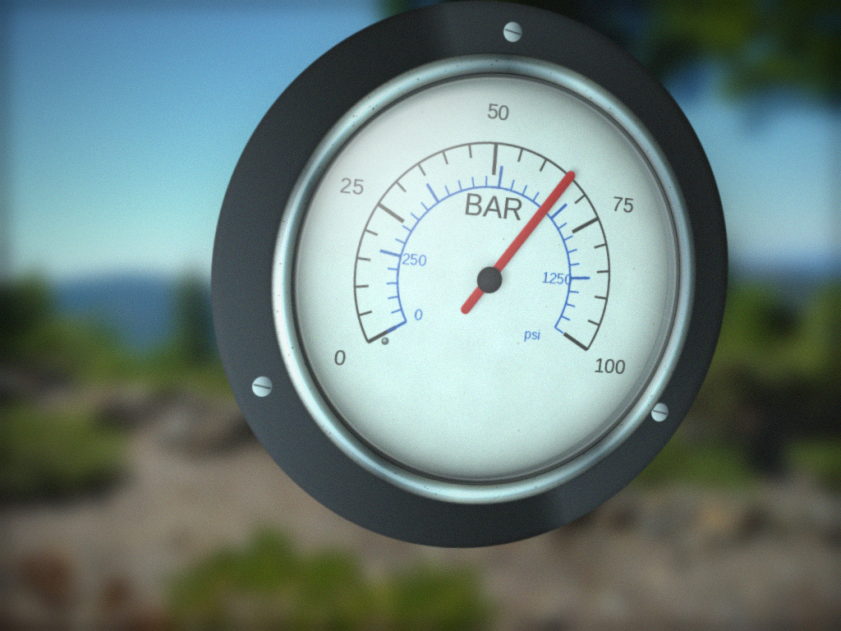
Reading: {"value": 65, "unit": "bar"}
